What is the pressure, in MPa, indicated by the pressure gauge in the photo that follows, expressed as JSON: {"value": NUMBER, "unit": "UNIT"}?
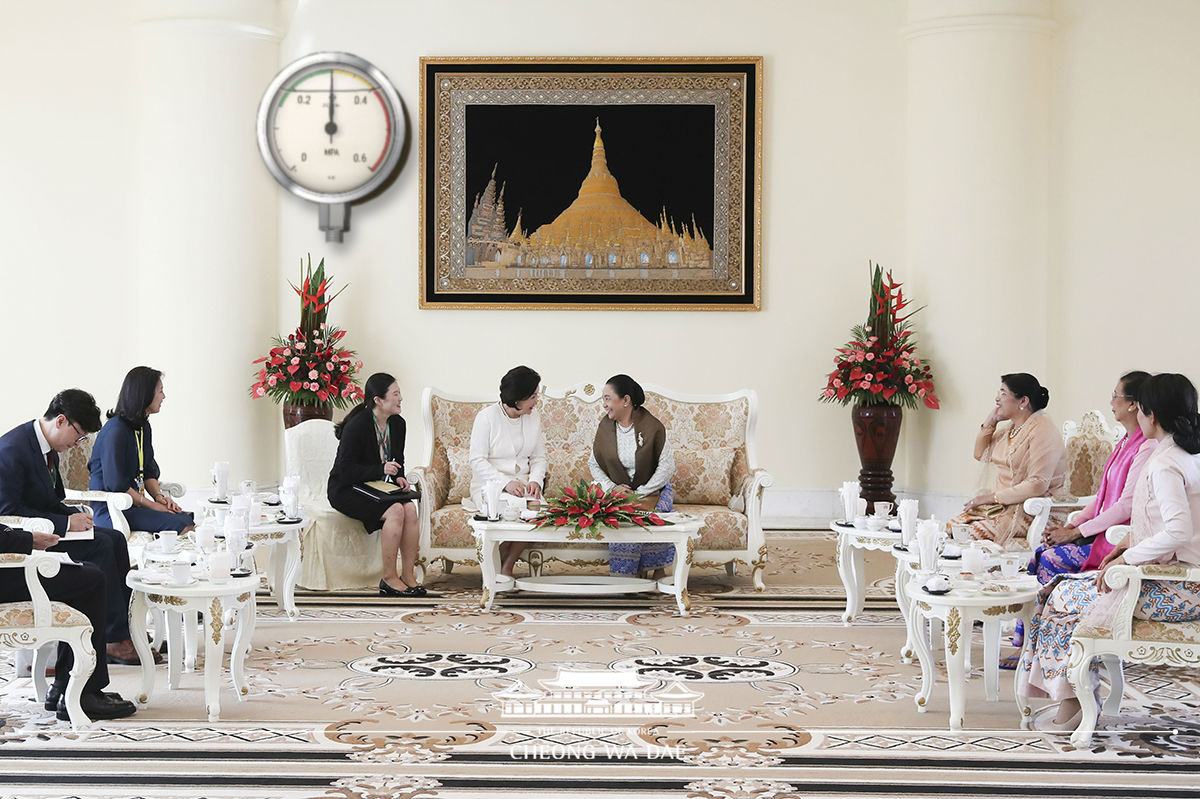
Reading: {"value": 0.3, "unit": "MPa"}
